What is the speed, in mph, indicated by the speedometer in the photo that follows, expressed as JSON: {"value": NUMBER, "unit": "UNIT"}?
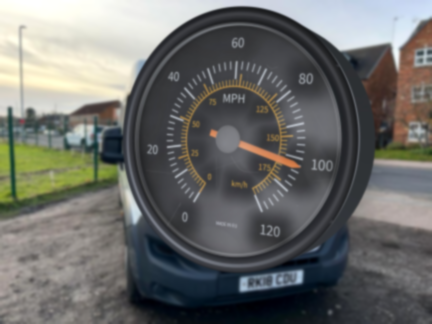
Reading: {"value": 102, "unit": "mph"}
